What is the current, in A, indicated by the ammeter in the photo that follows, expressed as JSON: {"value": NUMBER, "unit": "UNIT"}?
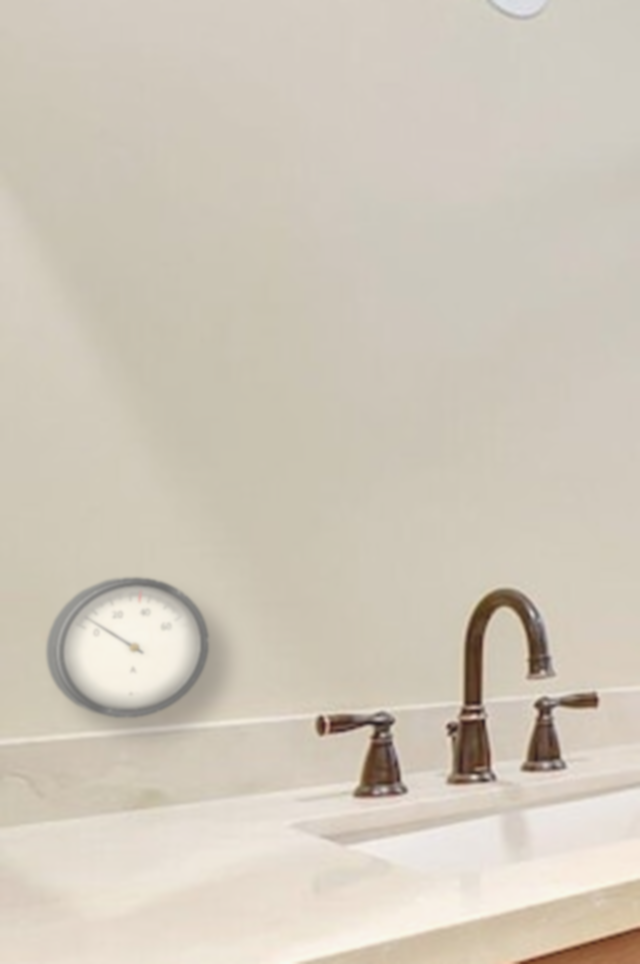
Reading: {"value": 5, "unit": "A"}
